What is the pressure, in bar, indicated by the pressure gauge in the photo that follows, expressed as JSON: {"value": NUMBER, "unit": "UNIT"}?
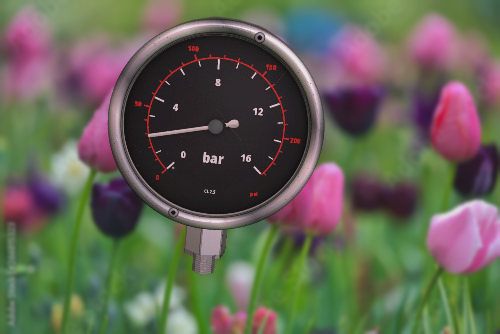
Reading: {"value": 2, "unit": "bar"}
